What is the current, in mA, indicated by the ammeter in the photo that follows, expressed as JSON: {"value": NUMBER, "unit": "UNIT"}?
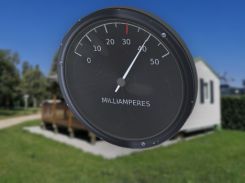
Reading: {"value": 40, "unit": "mA"}
